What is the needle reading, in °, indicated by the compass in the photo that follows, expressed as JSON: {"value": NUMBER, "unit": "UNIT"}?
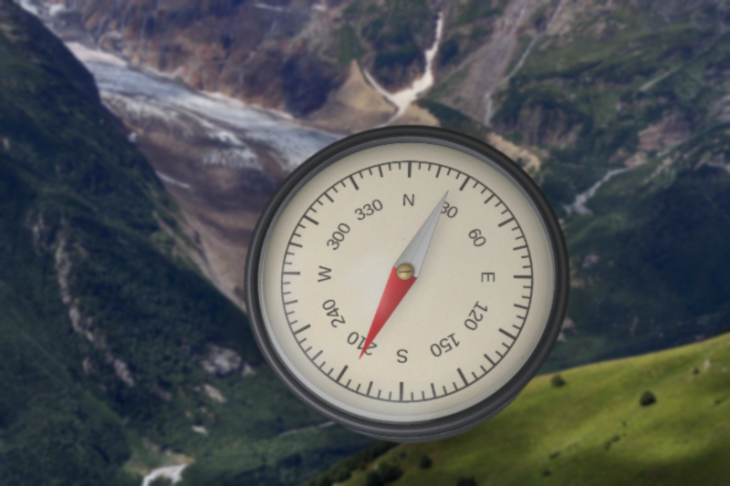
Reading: {"value": 205, "unit": "°"}
